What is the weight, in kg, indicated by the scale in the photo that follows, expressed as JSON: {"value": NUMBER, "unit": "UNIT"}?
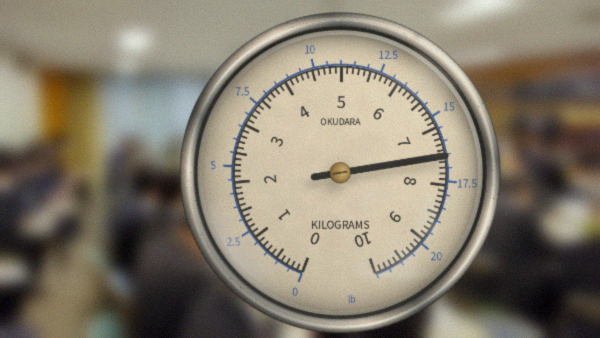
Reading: {"value": 7.5, "unit": "kg"}
